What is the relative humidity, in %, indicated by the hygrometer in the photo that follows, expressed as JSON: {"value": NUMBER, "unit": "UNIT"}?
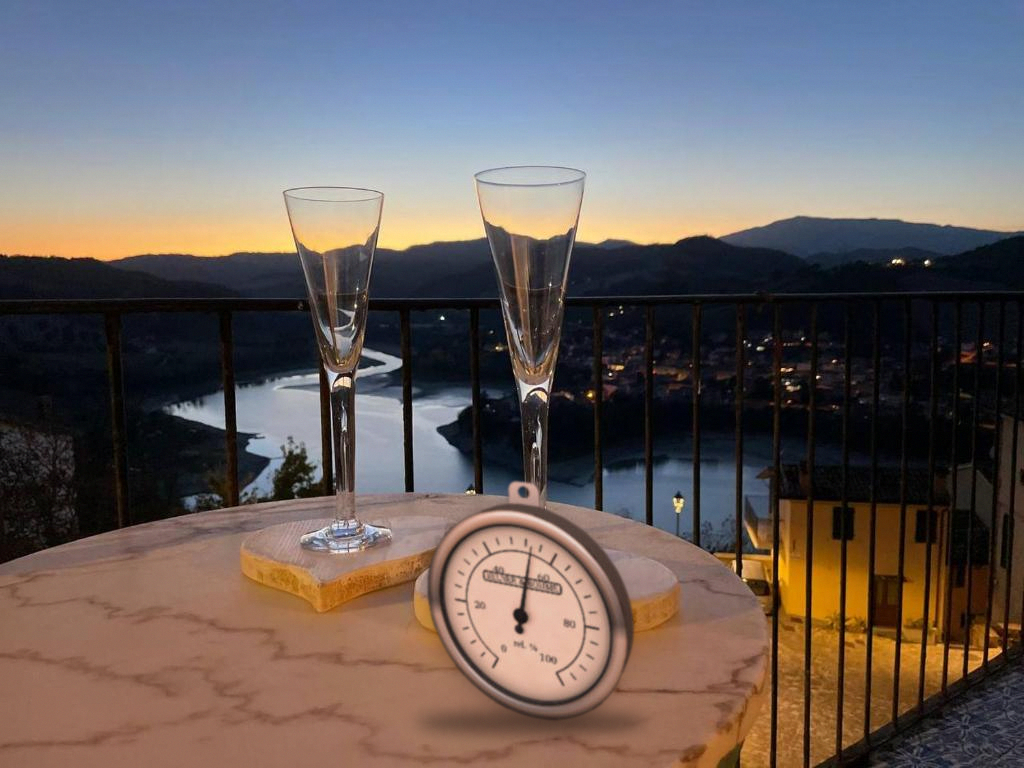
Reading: {"value": 54, "unit": "%"}
